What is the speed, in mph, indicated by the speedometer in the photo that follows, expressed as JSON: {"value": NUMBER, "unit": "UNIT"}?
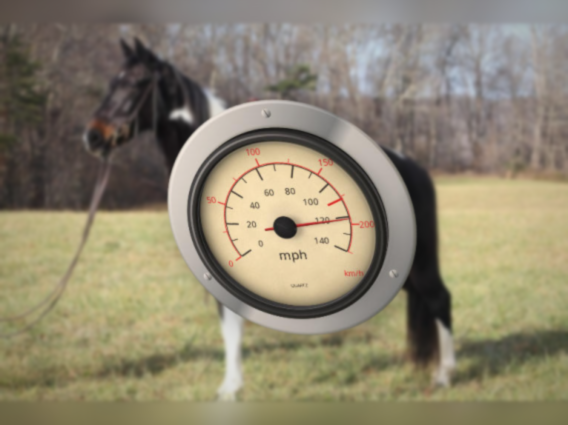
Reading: {"value": 120, "unit": "mph"}
